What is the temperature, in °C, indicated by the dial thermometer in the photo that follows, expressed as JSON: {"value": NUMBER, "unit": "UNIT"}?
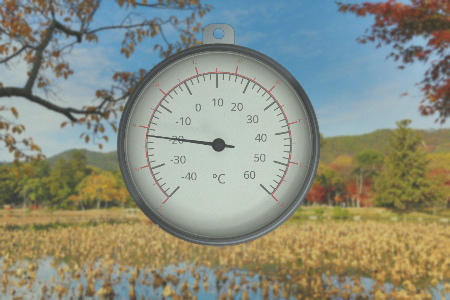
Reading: {"value": -20, "unit": "°C"}
